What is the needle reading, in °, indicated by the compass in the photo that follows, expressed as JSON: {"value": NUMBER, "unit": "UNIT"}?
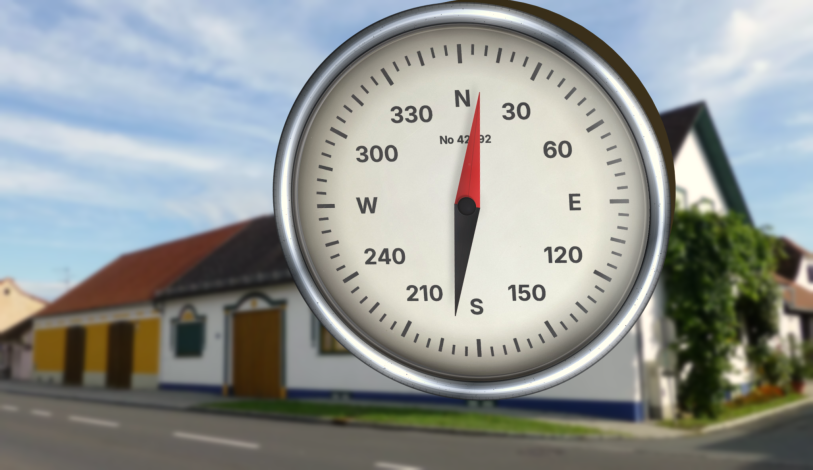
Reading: {"value": 10, "unit": "°"}
